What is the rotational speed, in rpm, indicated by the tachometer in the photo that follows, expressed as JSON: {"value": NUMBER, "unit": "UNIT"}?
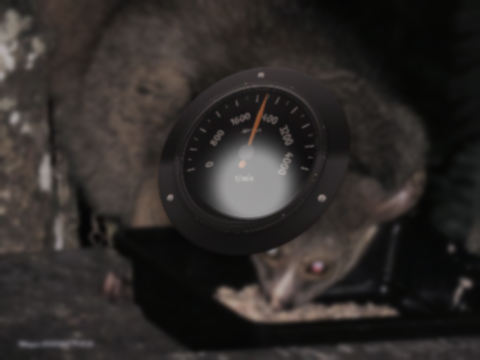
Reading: {"value": 2200, "unit": "rpm"}
